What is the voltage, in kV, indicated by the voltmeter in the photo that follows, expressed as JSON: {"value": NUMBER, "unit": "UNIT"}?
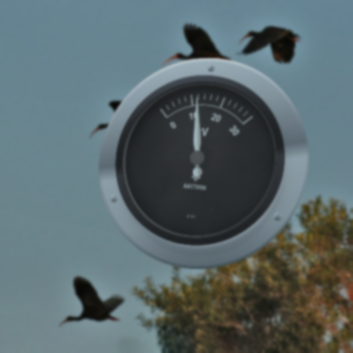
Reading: {"value": 12, "unit": "kV"}
